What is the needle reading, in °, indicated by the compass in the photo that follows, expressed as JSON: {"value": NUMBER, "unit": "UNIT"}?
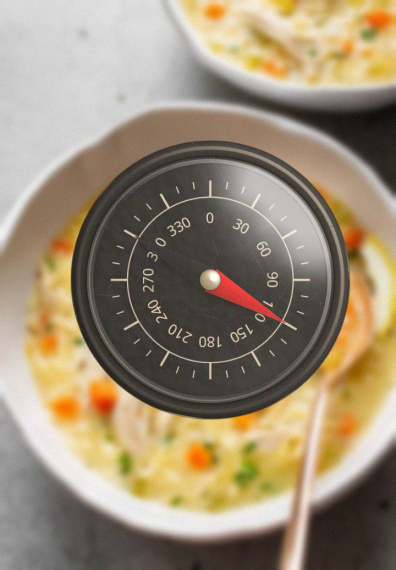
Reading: {"value": 120, "unit": "°"}
